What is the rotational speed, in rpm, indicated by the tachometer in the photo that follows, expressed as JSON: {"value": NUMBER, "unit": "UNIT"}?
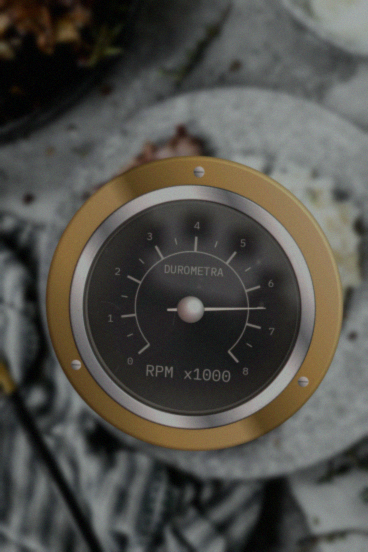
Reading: {"value": 6500, "unit": "rpm"}
